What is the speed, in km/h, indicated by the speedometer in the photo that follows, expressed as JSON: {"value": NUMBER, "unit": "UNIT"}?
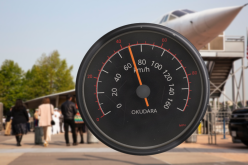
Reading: {"value": 70, "unit": "km/h"}
